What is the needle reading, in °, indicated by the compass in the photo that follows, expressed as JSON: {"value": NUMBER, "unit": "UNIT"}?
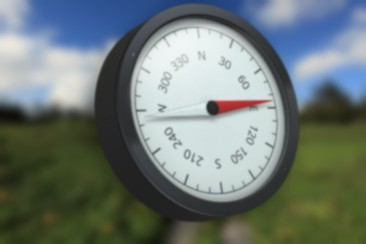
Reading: {"value": 85, "unit": "°"}
